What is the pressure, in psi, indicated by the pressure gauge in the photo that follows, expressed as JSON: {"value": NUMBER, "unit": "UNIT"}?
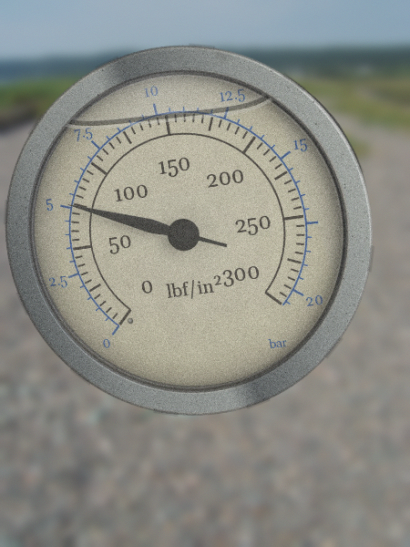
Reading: {"value": 75, "unit": "psi"}
